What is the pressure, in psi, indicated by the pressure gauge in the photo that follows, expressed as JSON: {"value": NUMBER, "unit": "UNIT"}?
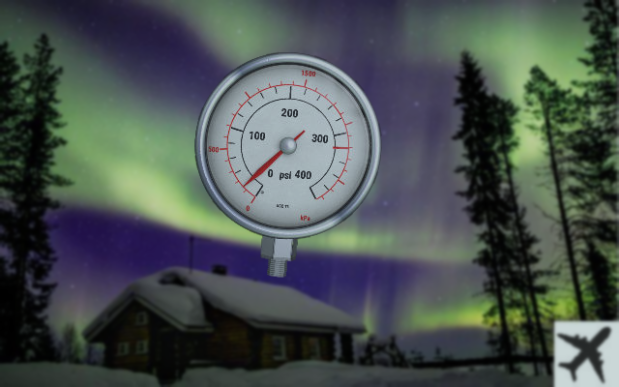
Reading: {"value": 20, "unit": "psi"}
